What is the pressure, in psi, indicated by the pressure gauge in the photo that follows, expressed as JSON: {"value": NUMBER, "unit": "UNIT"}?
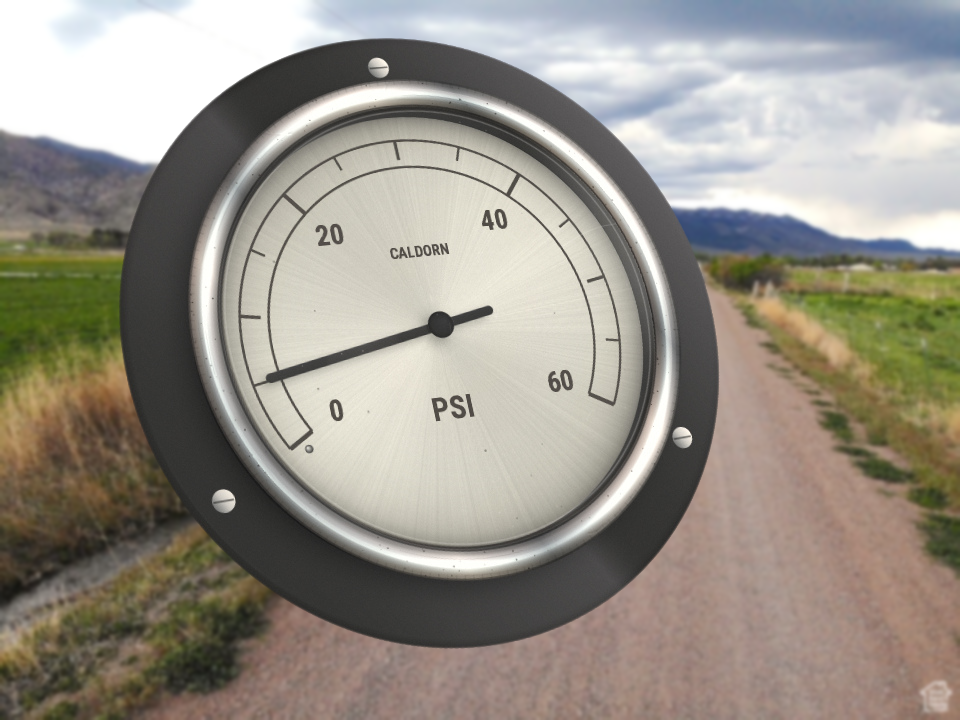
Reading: {"value": 5, "unit": "psi"}
